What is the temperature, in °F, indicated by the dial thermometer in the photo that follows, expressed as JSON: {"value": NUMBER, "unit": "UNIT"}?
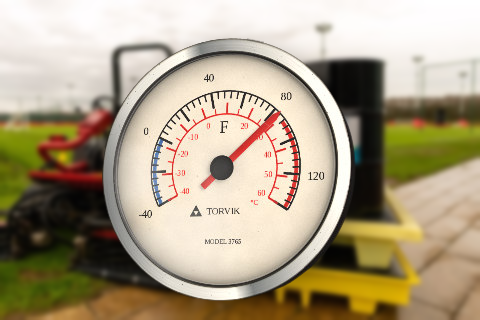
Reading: {"value": 84, "unit": "°F"}
